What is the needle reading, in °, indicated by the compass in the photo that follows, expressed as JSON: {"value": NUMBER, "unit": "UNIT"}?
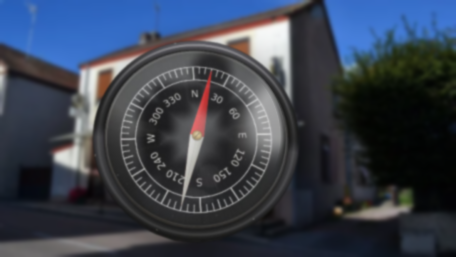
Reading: {"value": 15, "unit": "°"}
